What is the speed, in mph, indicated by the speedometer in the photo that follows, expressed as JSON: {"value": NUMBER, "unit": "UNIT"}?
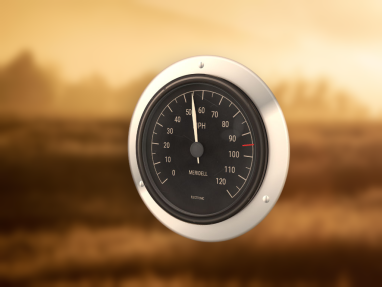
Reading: {"value": 55, "unit": "mph"}
